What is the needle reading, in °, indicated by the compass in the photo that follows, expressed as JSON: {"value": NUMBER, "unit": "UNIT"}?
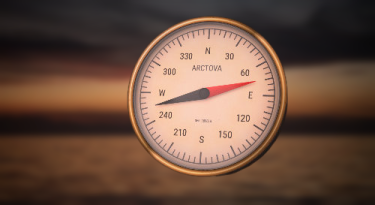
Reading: {"value": 75, "unit": "°"}
